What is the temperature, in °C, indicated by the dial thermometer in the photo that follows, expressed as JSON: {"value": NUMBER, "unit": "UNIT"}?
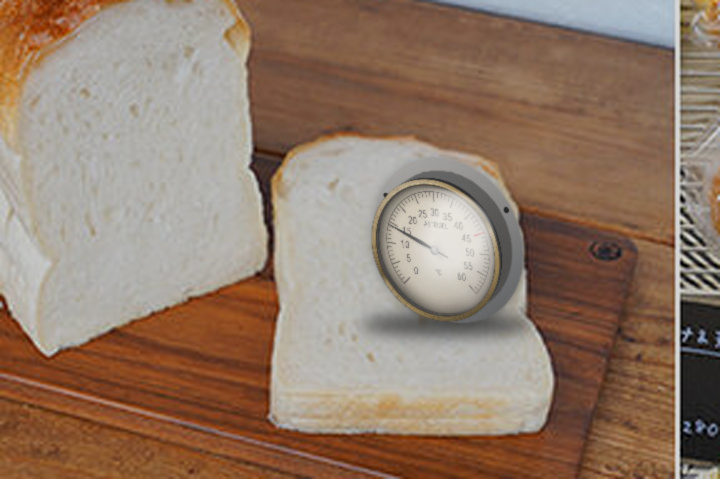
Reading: {"value": 15, "unit": "°C"}
